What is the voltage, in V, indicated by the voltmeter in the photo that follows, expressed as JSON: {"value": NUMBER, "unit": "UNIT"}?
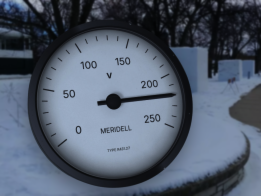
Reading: {"value": 220, "unit": "V"}
